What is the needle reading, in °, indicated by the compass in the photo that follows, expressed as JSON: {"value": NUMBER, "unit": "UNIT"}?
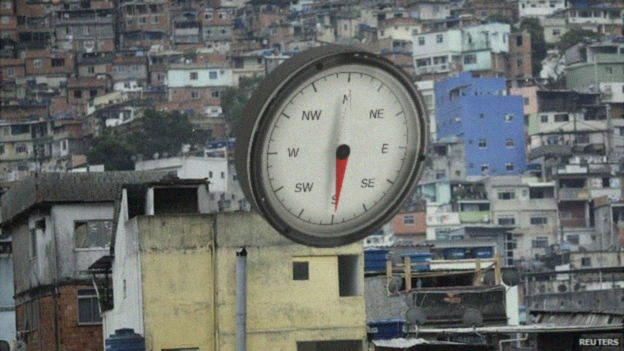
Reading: {"value": 180, "unit": "°"}
